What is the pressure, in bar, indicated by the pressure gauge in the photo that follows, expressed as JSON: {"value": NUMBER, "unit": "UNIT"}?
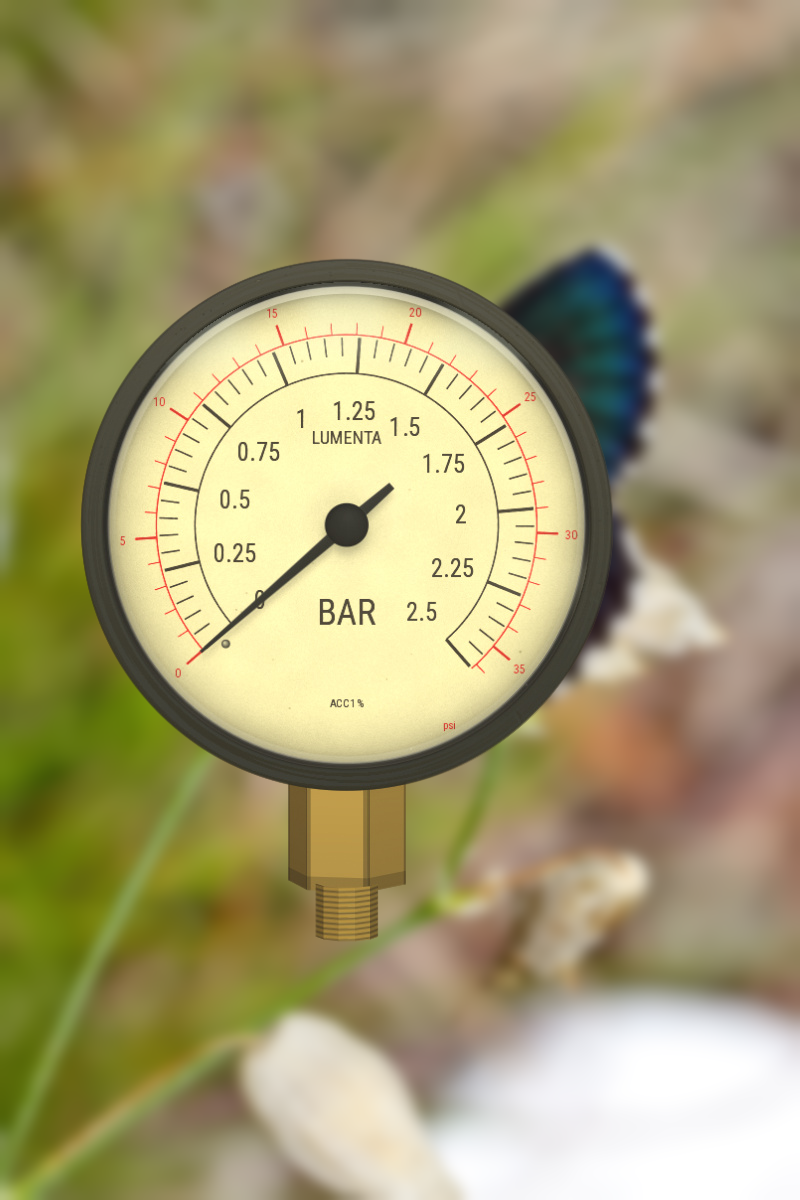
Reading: {"value": 0, "unit": "bar"}
